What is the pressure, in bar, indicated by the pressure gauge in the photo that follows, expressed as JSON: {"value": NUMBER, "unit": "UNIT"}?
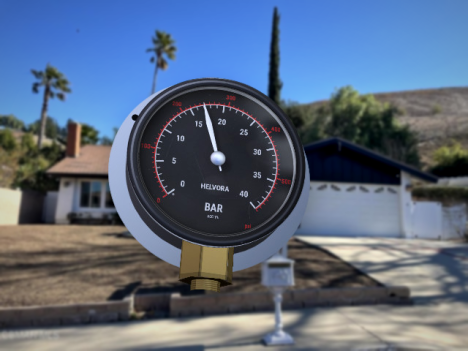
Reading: {"value": 17, "unit": "bar"}
